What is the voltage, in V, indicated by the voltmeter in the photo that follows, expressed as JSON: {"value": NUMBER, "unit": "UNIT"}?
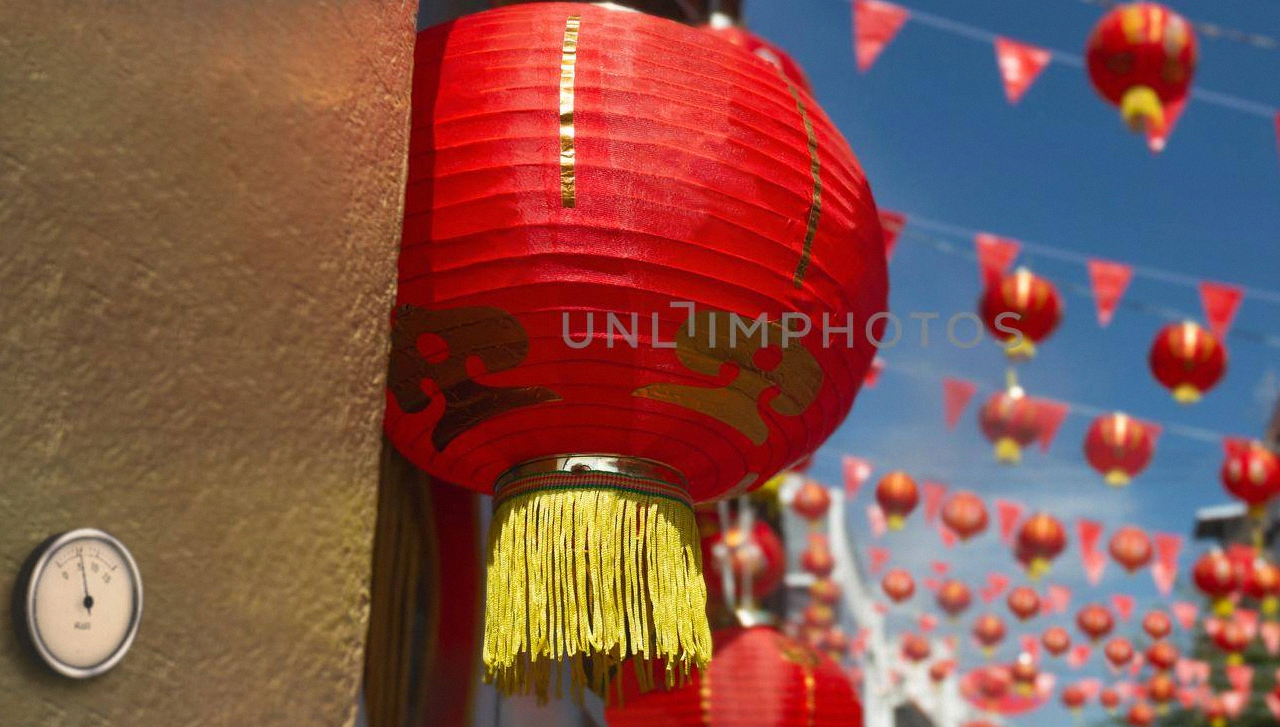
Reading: {"value": 5, "unit": "V"}
